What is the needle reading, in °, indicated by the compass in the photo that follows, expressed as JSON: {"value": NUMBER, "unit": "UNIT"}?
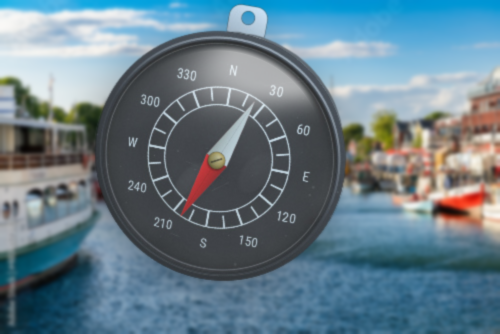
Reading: {"value": 202.5, "unit": "°"}
